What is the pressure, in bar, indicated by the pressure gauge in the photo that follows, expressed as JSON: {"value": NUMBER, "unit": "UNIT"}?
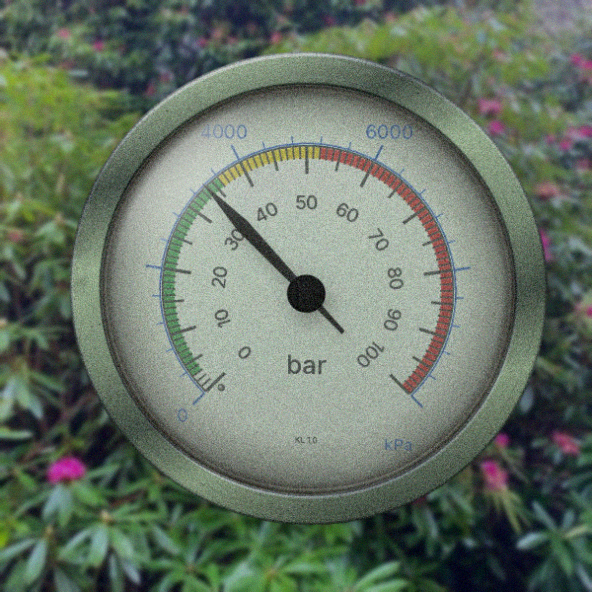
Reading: {"value": 34, "unit": "bar"}
